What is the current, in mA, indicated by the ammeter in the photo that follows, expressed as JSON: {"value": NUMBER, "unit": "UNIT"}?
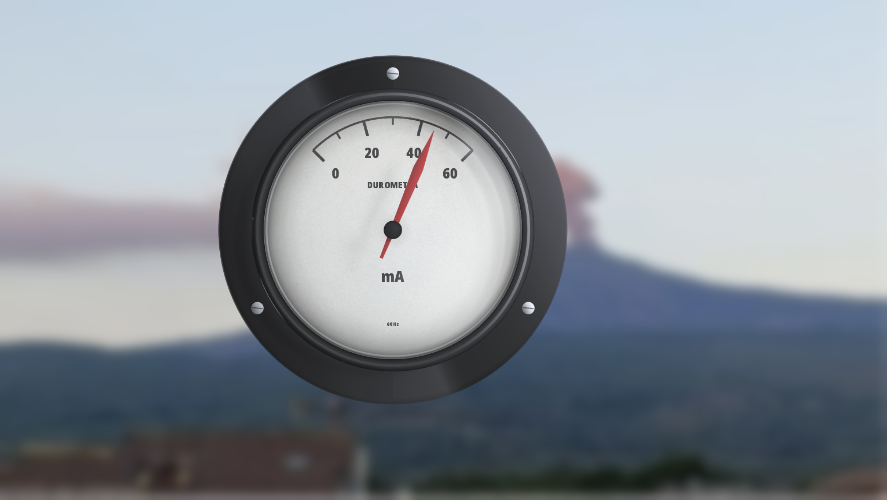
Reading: {"value": 45, "unit": "mA"}
